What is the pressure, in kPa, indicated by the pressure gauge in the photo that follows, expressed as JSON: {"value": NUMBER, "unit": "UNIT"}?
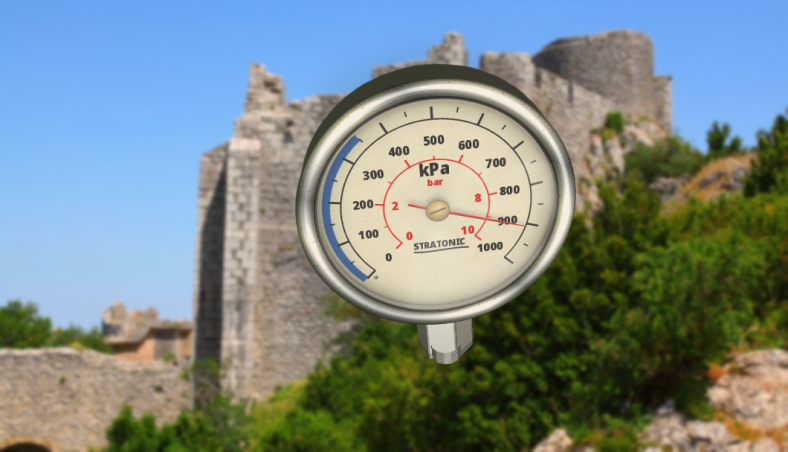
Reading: {"value": 900, "unit": "kPa"}
